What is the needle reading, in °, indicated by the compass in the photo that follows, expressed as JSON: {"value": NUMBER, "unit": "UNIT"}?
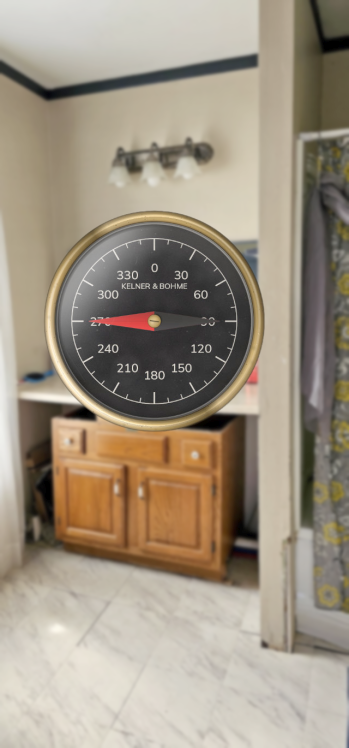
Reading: {"value": 270, "unit": "°"}
